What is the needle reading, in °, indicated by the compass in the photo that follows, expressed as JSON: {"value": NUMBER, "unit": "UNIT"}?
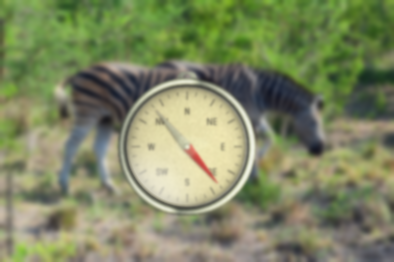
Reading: {"value": 140, "unit": "°"}
